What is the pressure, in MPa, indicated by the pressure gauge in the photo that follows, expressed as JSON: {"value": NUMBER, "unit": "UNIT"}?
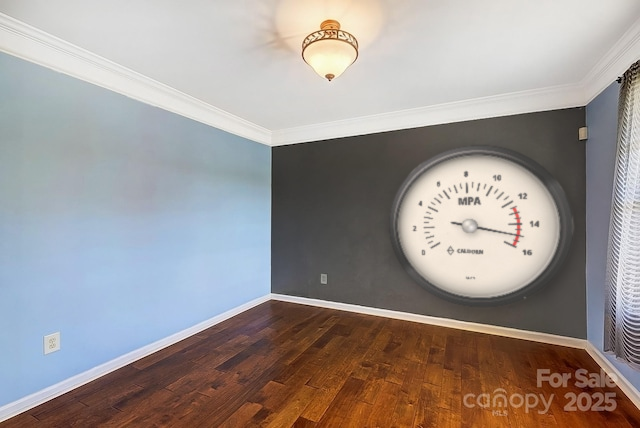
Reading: {"value": 15, "unit": "MPa"}
